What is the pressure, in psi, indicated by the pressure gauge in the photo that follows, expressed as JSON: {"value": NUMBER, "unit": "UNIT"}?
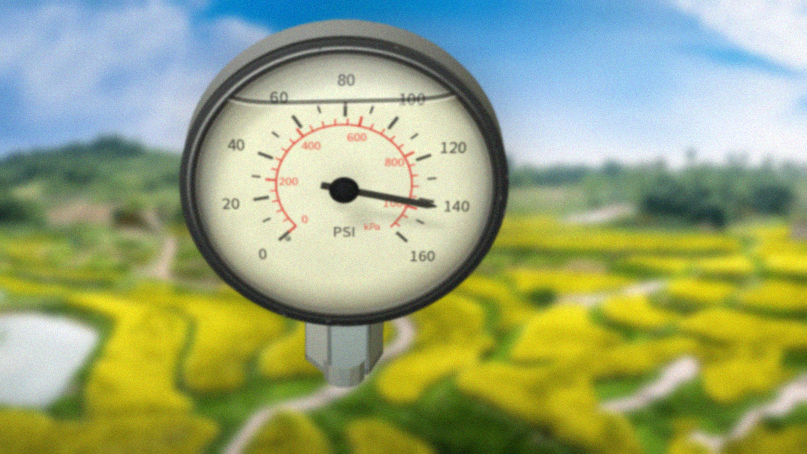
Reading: {"value": 140, "unit": "psi"}
